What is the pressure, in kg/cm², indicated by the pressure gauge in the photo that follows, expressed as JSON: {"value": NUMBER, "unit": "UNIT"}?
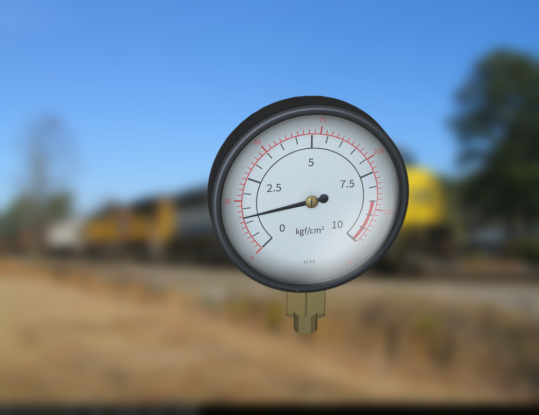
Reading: {"value": 1.25, "unit": "kg/cm²"}
